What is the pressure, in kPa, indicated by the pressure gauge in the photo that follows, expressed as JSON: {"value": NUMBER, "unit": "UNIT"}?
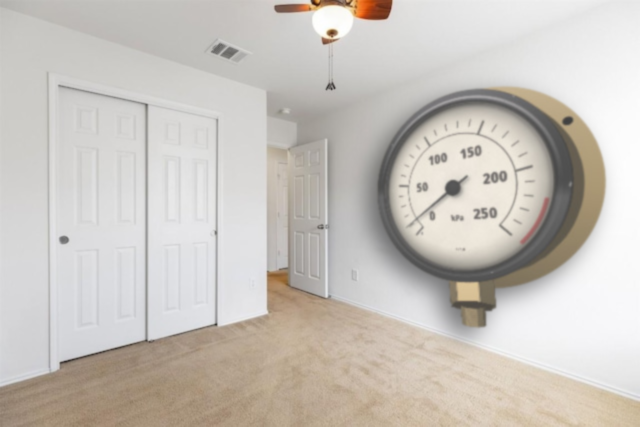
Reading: {"value": 10, "unit": "kPa"}
